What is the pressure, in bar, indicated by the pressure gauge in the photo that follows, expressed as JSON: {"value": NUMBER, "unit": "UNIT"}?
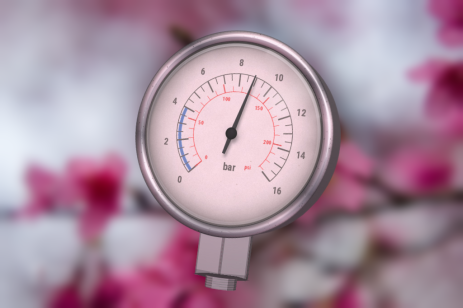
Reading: {"value": 9, "unit": "bar"}
